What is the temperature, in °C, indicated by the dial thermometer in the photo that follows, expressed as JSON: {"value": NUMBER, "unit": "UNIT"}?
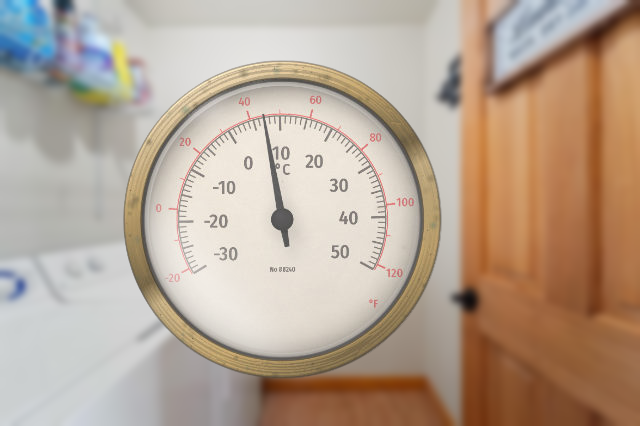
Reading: {"value": 7, "unit": "°C"}
